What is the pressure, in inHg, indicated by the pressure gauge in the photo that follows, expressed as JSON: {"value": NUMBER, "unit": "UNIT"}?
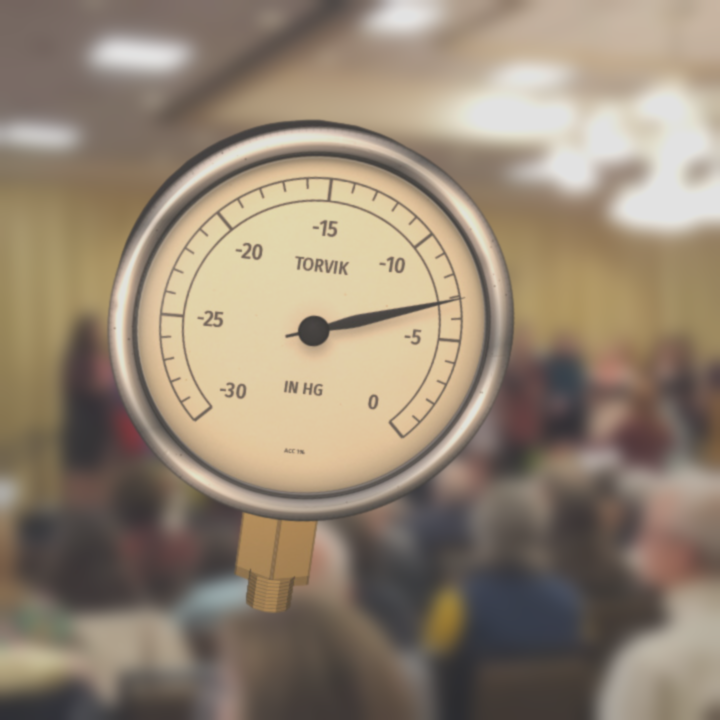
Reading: {"value": -7, "unit": "inHg"}
